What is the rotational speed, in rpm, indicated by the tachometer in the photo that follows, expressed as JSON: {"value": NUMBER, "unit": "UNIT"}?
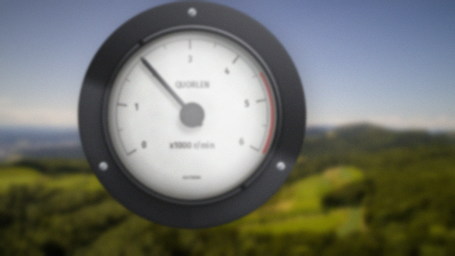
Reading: {"value": 2000, "unit": "rpm"}
